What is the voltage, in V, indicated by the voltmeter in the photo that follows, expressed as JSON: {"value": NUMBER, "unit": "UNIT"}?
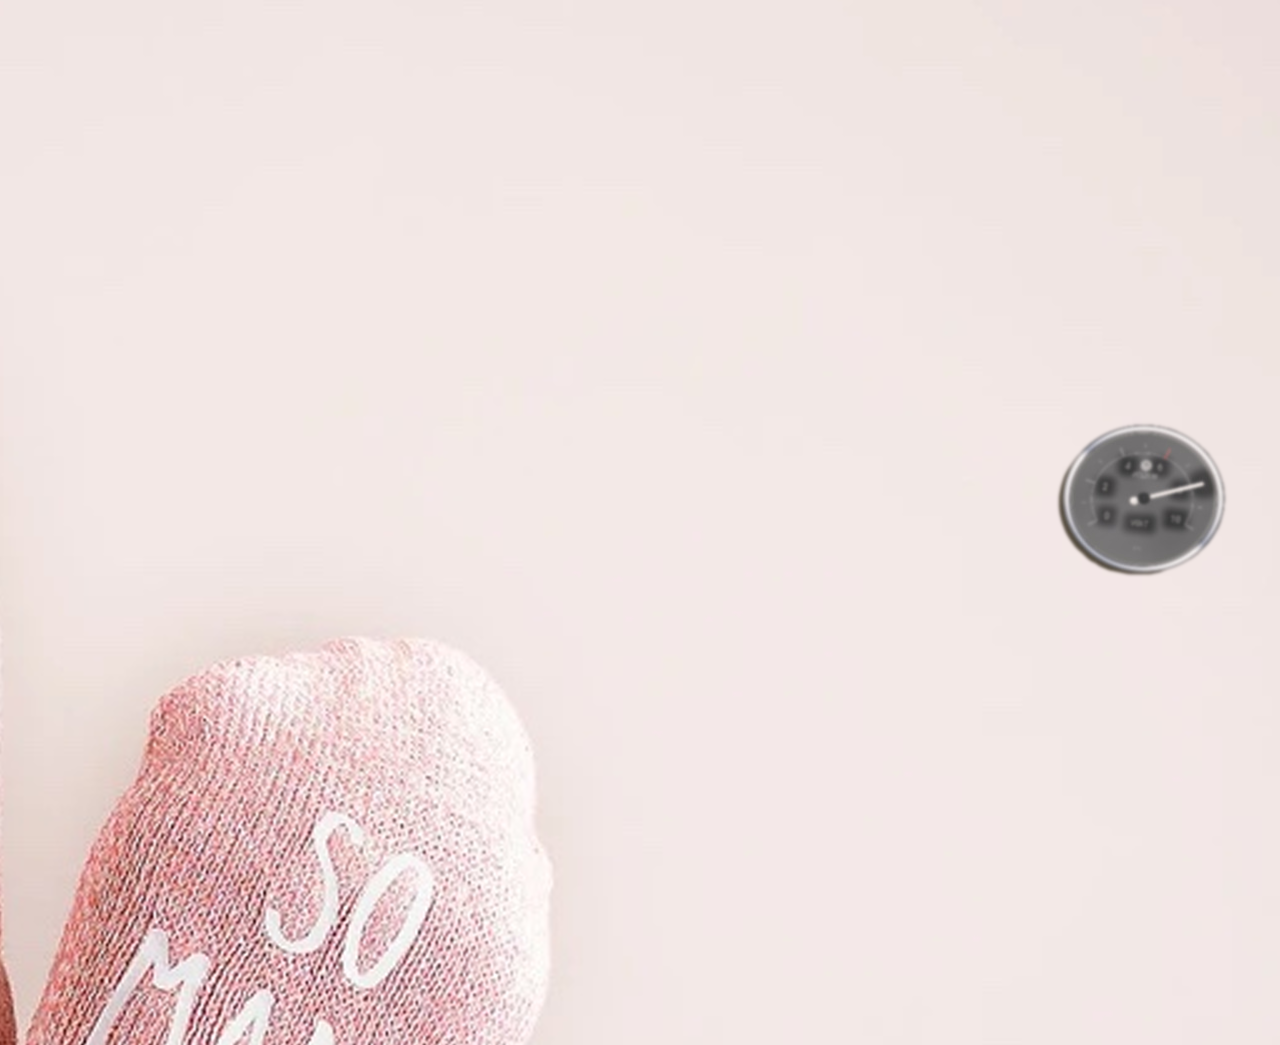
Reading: {"value": 8, "unit": "V"}
